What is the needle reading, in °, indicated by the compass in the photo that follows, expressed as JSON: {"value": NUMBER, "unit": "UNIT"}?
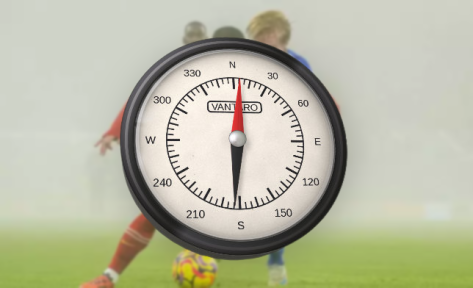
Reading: {"value": 5, "unit": "°"}
